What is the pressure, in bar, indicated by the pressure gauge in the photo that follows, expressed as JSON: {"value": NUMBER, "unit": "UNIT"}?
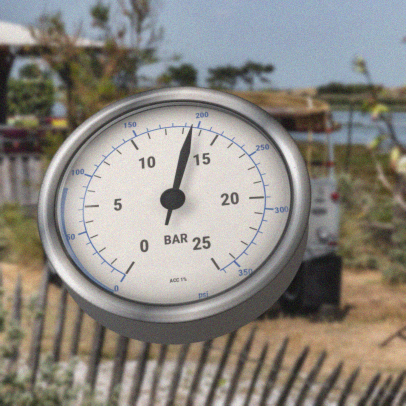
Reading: {"value": 13.5, "unit": "bar"}
